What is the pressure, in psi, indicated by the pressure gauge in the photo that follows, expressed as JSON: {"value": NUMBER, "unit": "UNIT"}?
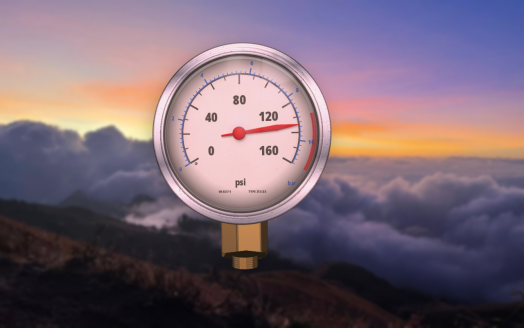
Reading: {"value": 135, "unit": "psi"}
